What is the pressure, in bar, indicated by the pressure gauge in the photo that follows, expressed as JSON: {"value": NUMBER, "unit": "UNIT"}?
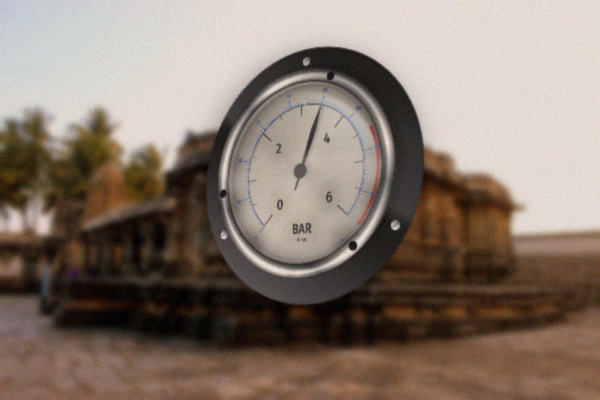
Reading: {"value": 3.5, "unit": "bar"}
